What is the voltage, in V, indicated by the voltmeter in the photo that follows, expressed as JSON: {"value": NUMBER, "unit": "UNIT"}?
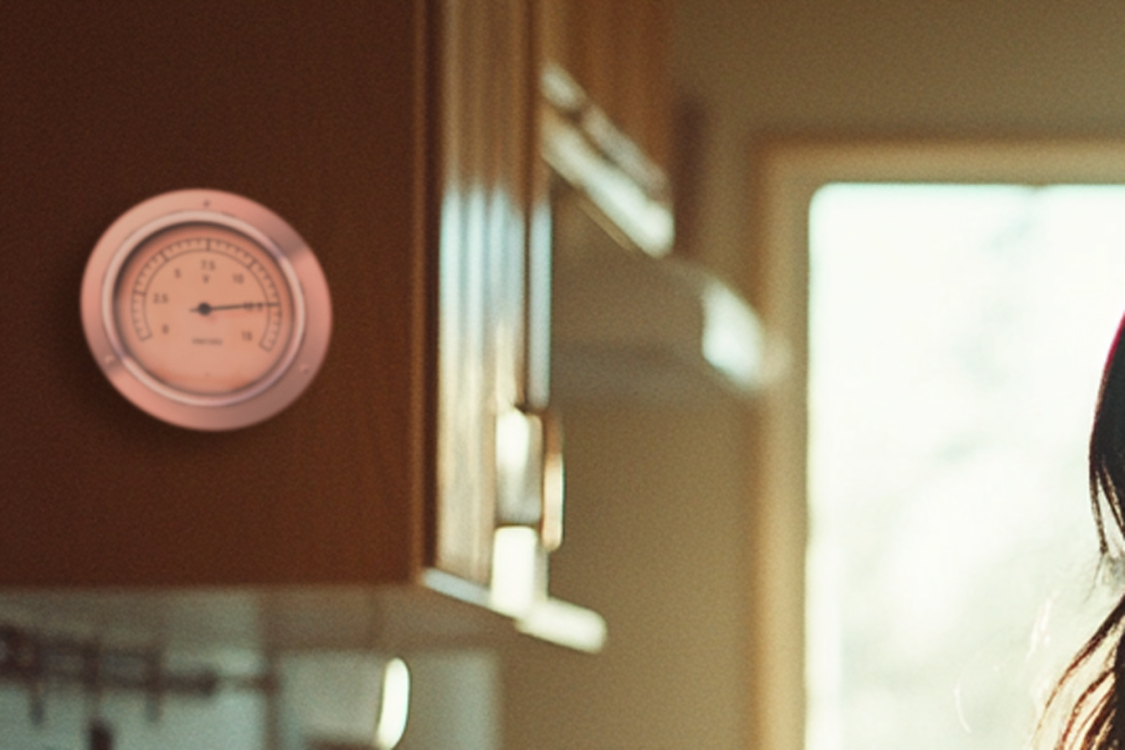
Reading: {"value": 12.5, "unit": "V"}
